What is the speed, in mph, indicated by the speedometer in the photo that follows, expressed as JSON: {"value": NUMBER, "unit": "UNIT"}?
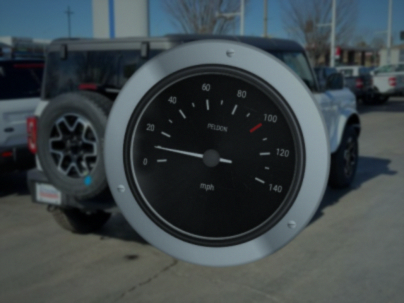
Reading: {"value": 10, "unit": "mph"}
